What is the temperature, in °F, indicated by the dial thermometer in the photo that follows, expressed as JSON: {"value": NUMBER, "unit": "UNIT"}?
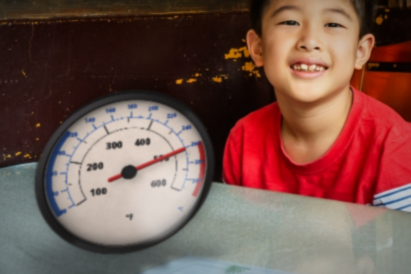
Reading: {"value": 500, "unit": "°F"}
